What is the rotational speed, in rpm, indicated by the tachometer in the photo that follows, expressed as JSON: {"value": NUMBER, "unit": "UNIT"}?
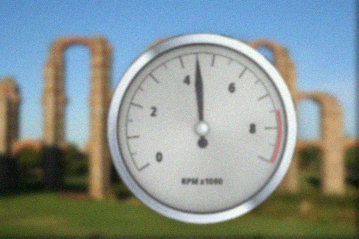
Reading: {"value": 4500, "unit": "rpm"}
